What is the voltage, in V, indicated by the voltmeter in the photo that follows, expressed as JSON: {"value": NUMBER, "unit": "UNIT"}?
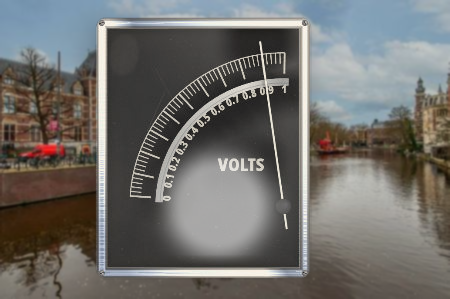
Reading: {"value": 0.9, "unit": "V"}
